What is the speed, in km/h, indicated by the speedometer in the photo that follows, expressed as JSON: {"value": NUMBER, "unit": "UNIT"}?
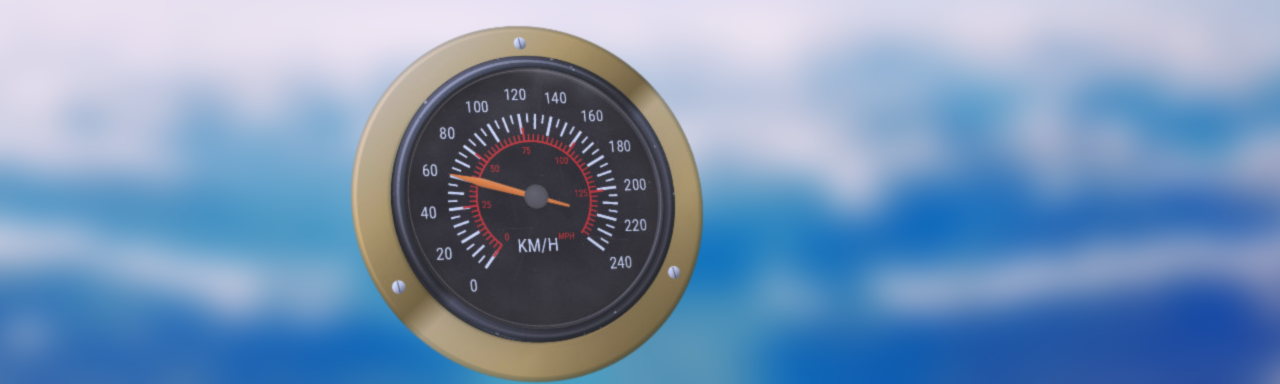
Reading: {"value": 60, "unit": "km/h"}
